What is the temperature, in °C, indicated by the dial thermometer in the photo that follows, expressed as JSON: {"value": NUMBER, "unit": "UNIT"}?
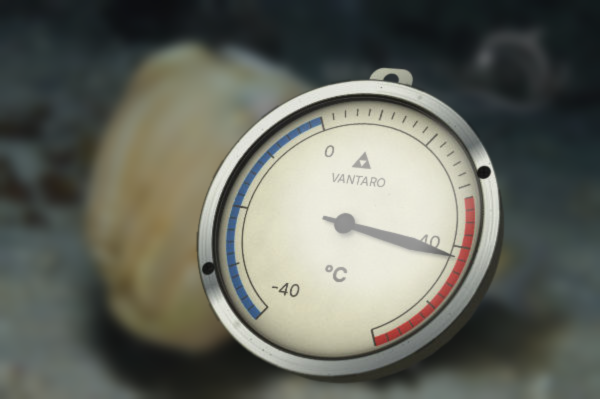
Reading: {"value": 42, "unit": "°C"}
